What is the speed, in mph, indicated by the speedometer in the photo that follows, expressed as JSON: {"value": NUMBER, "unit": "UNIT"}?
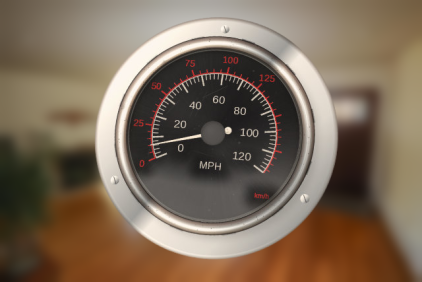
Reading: {"value": 6, "unit": "mph"}
